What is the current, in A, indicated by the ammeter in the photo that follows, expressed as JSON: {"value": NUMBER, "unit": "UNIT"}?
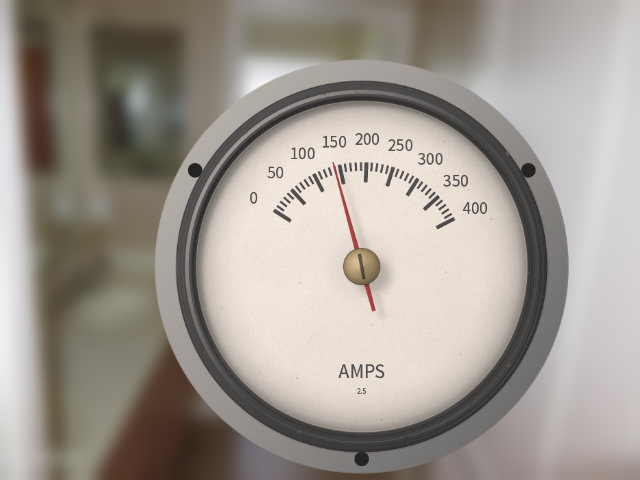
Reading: {"value": 140, "unit": "A"}
